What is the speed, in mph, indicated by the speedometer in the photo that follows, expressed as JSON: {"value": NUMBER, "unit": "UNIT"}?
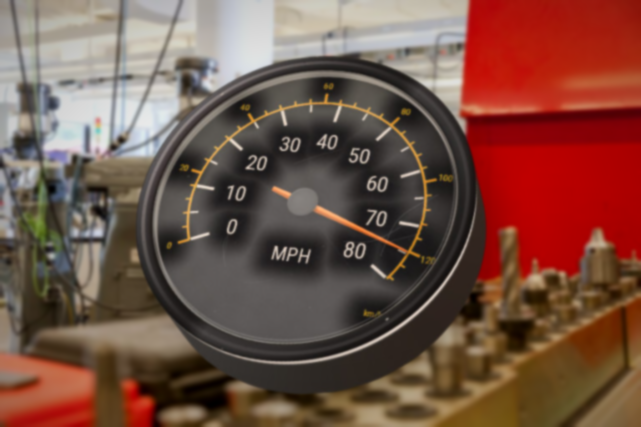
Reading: {"value": 75, "unit": "mph"}
